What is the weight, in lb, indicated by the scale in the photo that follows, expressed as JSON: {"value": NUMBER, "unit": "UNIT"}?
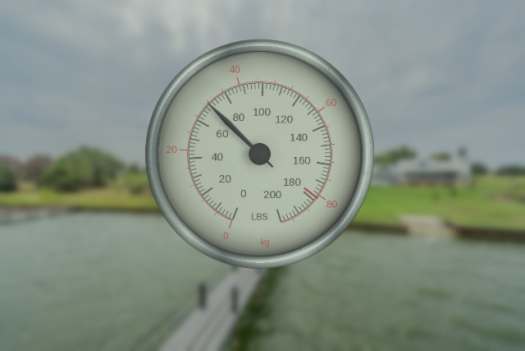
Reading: {"value": 70, "unit": "lb"}
